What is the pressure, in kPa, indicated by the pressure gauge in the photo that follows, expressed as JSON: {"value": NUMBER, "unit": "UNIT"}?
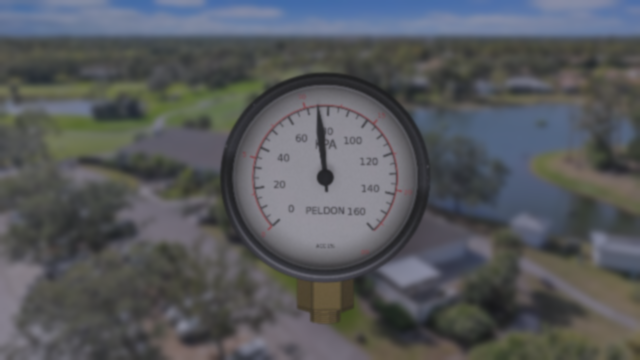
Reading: {"value": 75, "unit": "kPa"}
